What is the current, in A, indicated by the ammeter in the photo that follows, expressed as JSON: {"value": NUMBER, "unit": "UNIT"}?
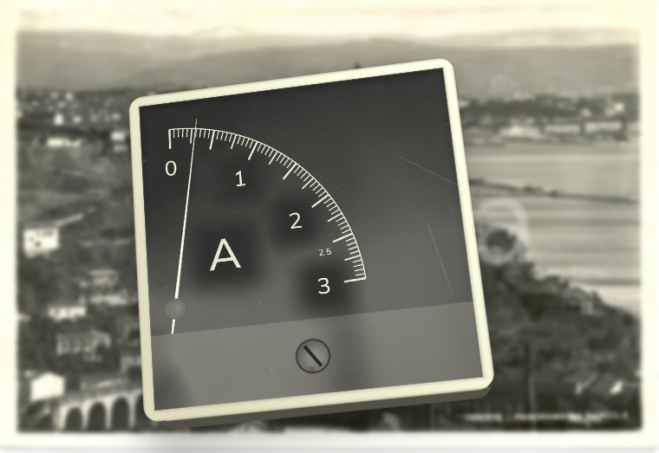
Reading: {"value": 0.3, "unit": "A"}
